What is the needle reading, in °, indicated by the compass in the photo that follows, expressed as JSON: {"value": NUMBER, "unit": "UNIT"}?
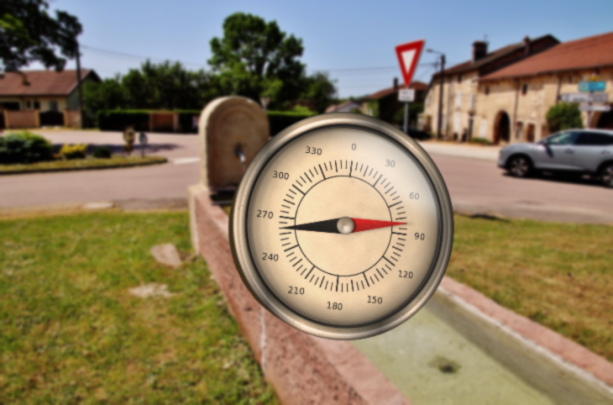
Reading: {"value": 80, "unit": "°"}
